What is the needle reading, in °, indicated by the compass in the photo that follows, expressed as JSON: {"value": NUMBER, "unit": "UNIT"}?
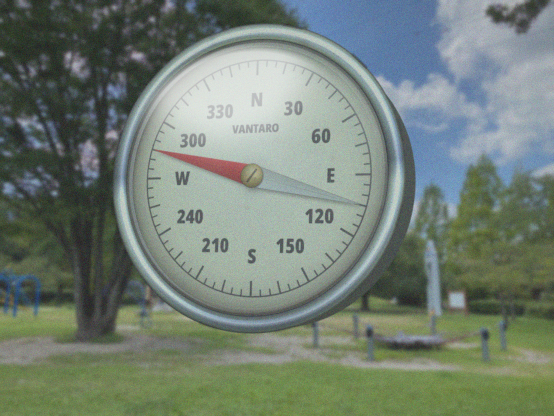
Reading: {"value": 285, "unit": "°"}
